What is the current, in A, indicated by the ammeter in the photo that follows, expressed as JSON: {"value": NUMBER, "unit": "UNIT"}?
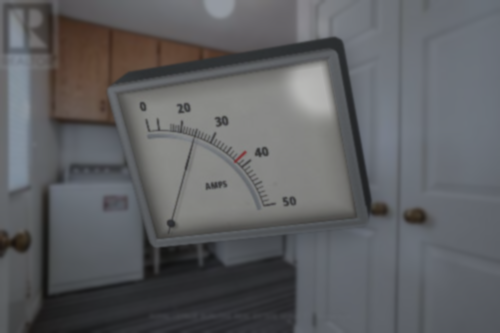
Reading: {"value": 25, "unit": "A"}
